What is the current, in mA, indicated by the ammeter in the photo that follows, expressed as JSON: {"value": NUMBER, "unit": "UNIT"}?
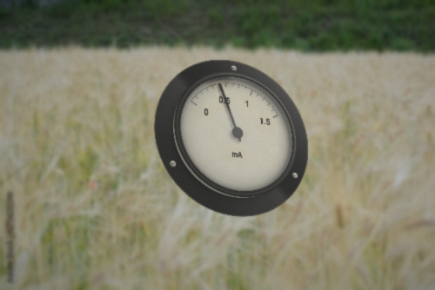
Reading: {"value": 0.5, "unit": "mA"}
